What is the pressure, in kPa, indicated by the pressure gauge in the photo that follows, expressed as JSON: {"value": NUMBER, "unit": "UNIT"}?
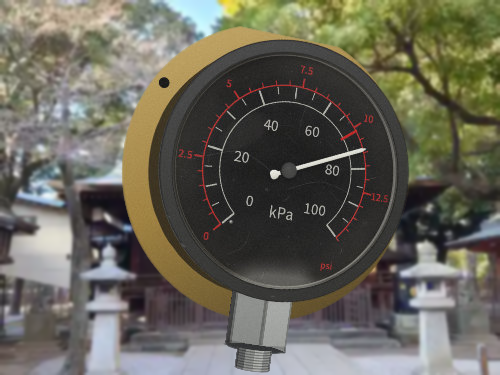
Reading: {"value": 75, "unit": "kPa"}
